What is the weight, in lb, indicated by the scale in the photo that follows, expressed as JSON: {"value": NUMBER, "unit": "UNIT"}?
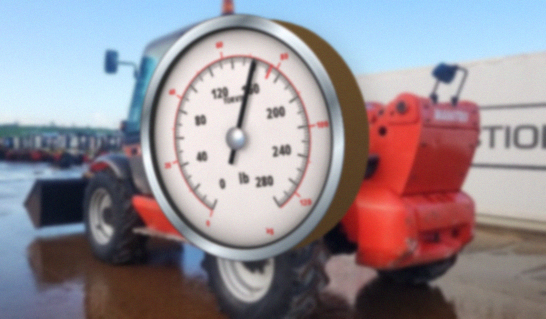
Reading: {"value": 160, "unit": "lb"}
